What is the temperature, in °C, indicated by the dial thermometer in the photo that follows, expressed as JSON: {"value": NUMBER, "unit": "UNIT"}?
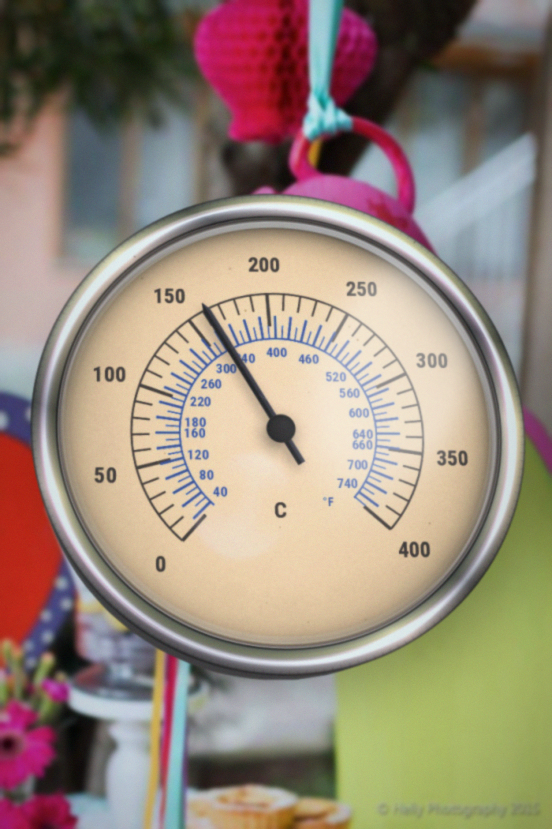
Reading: {"value": 160, "unit": "°C"}
